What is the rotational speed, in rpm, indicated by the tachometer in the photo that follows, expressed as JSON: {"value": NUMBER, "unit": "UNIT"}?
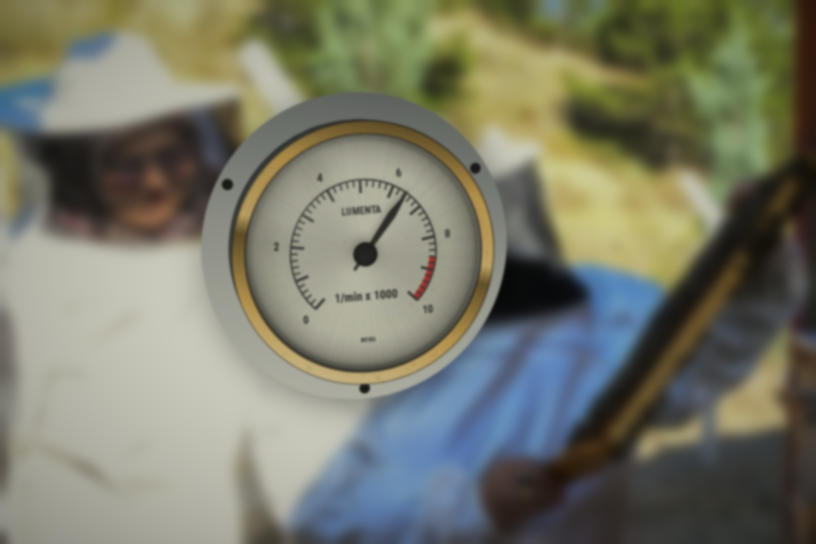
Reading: {"value": 6400, "unit": "rpm"}
